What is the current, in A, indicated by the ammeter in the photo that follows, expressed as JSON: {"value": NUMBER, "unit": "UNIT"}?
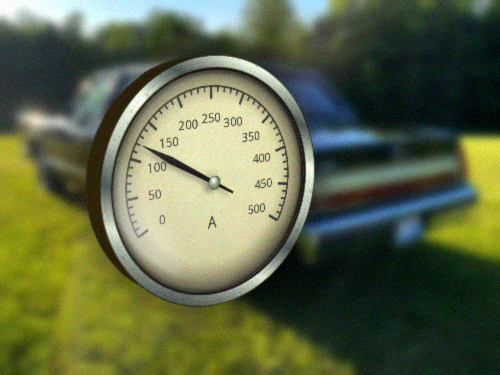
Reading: {"value": 120, "unit": "A"}
